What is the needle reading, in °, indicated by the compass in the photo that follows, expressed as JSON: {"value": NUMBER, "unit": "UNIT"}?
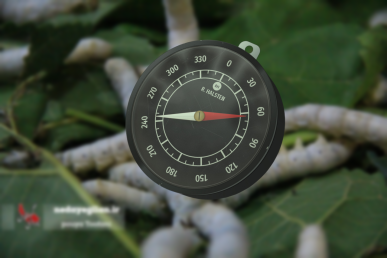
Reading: {"value": 65, "unit": "°"}
